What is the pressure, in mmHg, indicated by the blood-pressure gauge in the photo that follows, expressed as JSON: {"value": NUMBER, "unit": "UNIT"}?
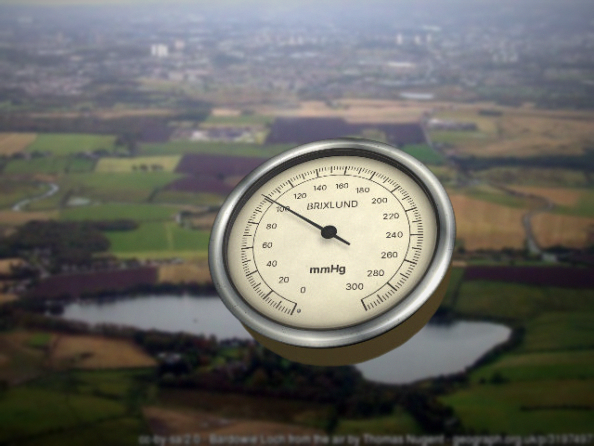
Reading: {"value": 100, "unit": "mmHg"}
